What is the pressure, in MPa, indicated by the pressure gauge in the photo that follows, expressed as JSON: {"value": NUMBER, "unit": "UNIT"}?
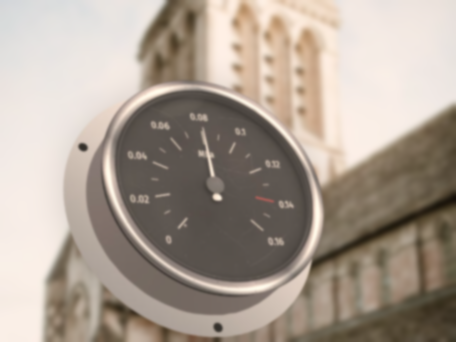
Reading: {"value": 0.08, "unit": "MPa"}
